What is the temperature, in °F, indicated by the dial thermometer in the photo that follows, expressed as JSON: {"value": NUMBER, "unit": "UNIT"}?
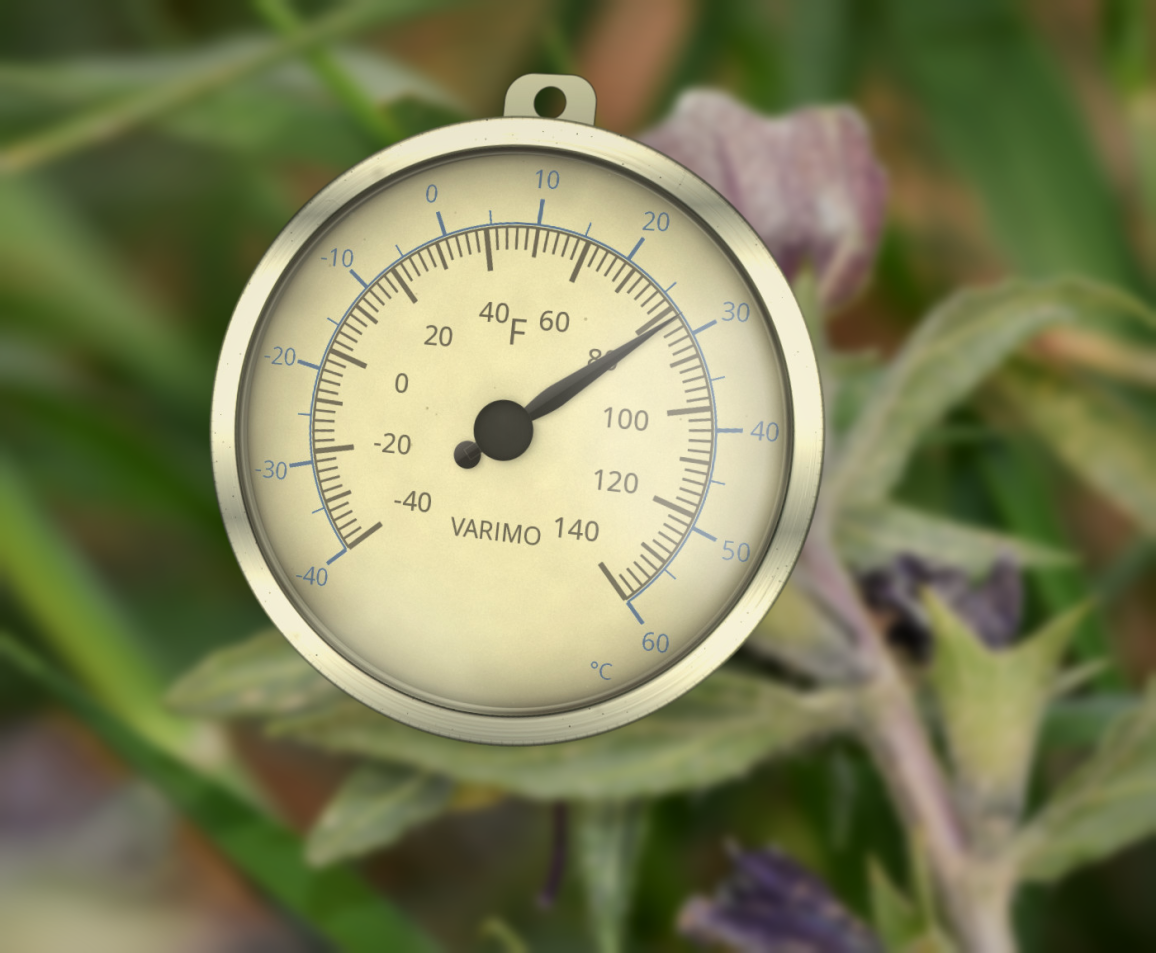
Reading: {"value": 82, "unit": "°F"}
